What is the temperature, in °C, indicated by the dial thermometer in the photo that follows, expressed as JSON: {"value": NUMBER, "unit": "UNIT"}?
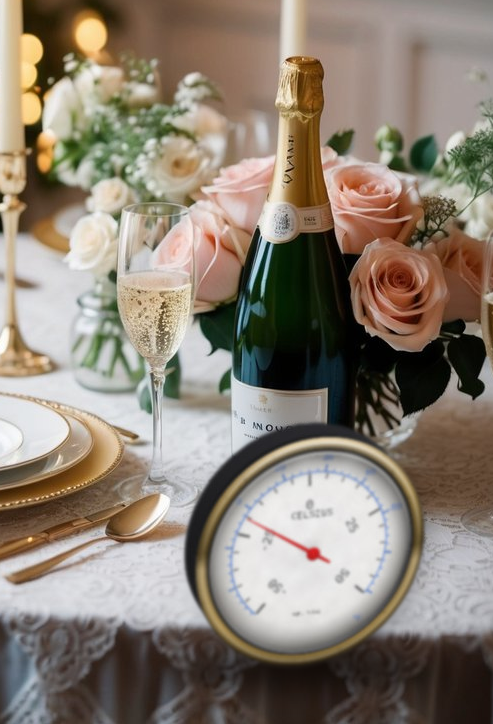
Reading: {"value": -20, "unit": "°C"}
